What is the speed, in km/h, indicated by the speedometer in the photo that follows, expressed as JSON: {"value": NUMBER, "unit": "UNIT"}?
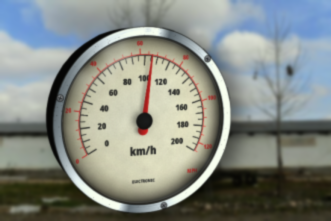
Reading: {"value": 105, "unit": "km/h"}
